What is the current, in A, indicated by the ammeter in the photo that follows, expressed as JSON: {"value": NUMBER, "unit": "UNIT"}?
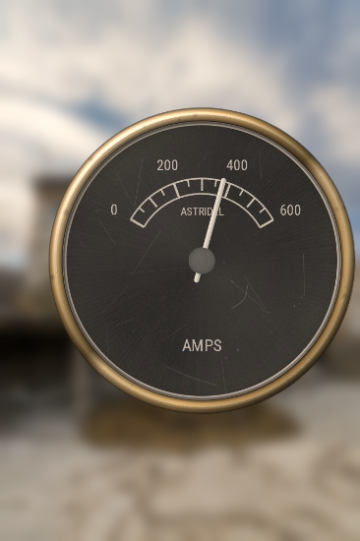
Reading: {"value": 375, "unit": "A"}
